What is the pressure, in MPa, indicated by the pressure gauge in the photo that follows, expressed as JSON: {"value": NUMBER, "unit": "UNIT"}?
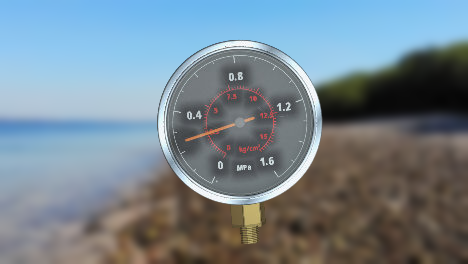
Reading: {"value": 0.25, "unit": "MPa"}
